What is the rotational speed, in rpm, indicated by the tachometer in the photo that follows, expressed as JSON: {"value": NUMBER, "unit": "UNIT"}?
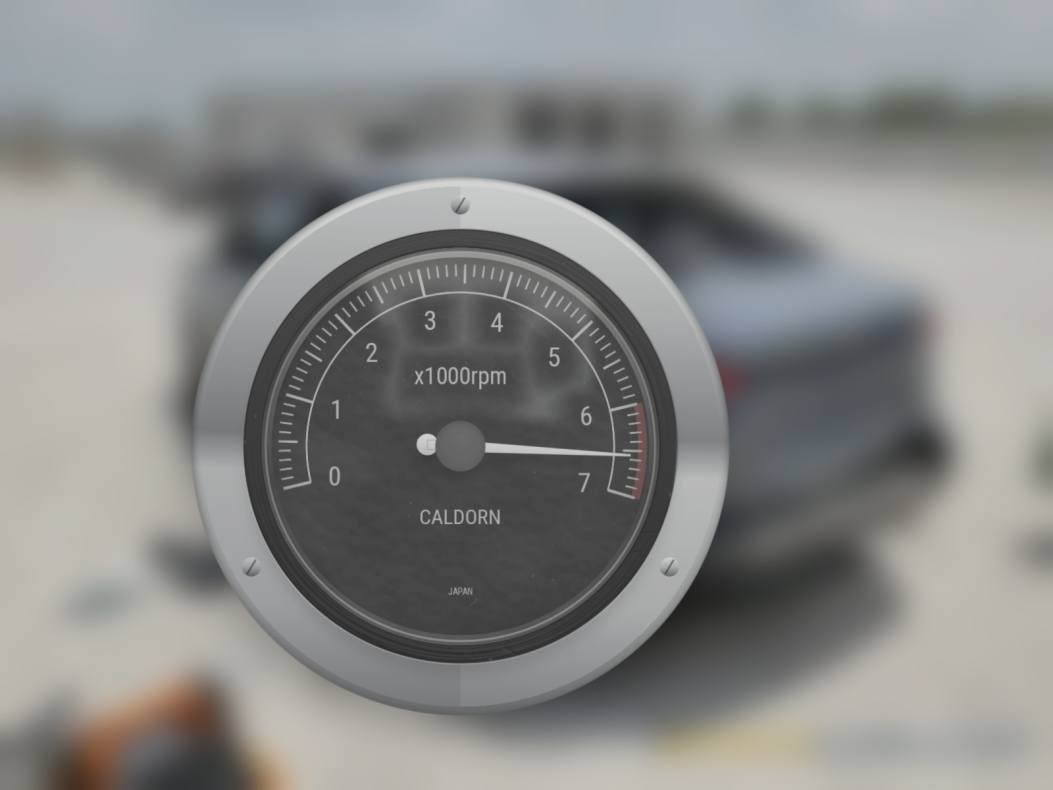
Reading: {"value": 6550, "unit": "rpm"}
